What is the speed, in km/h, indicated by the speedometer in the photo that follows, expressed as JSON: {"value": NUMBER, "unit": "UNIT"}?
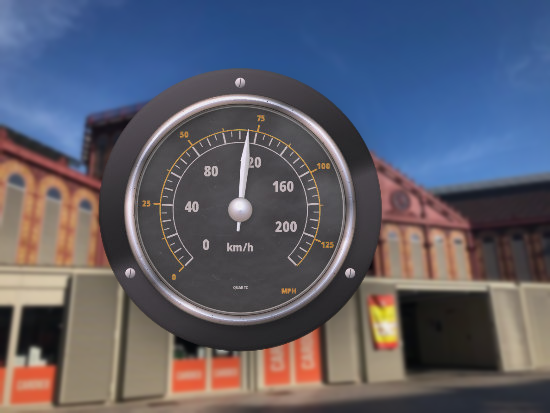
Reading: {"value": 115, "unit": "km/h"}
